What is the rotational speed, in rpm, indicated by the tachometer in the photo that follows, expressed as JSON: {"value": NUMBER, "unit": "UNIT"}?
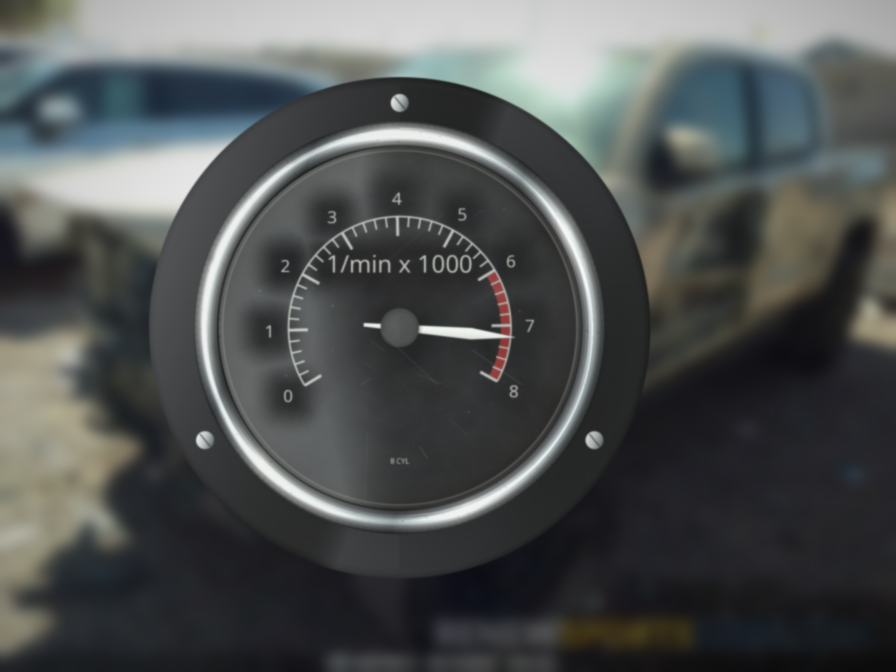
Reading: {"value": 7200, "unit": "rpm"}
